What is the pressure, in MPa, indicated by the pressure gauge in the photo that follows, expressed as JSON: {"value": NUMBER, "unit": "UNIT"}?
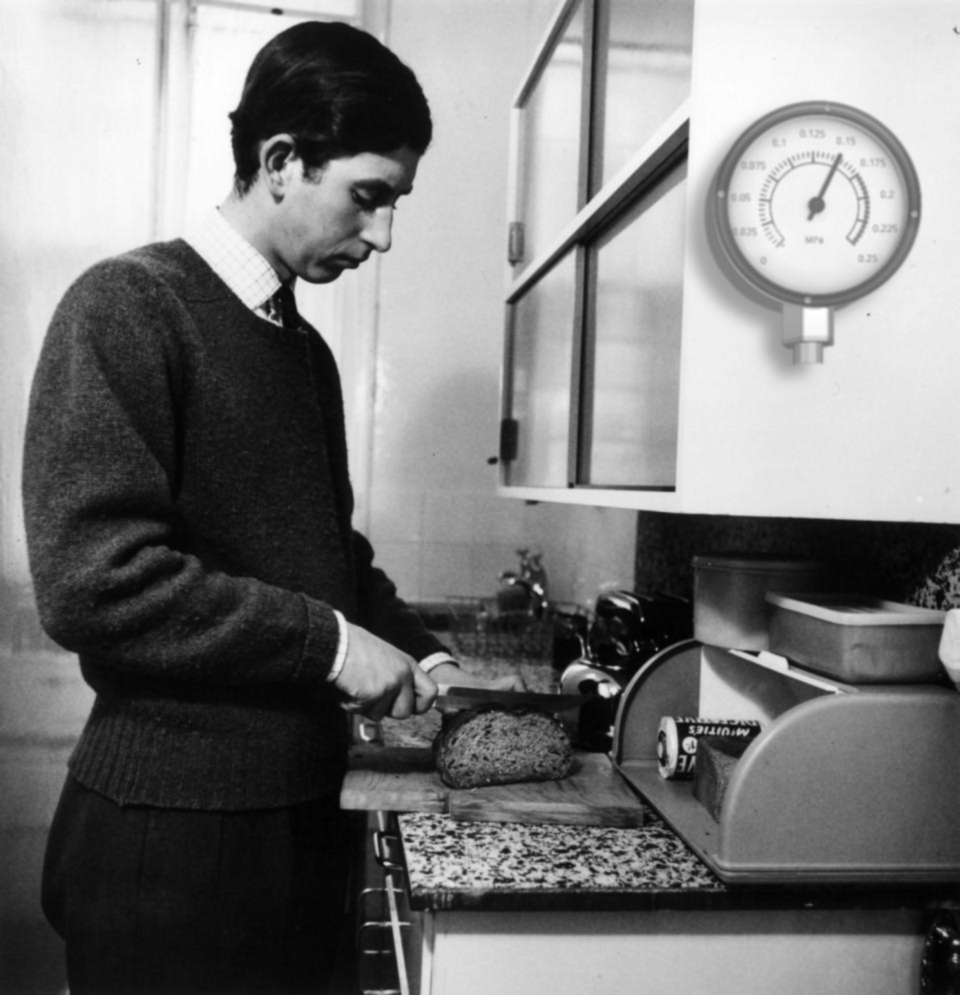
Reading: {"value": 0.15, "unit": "MPa"}
